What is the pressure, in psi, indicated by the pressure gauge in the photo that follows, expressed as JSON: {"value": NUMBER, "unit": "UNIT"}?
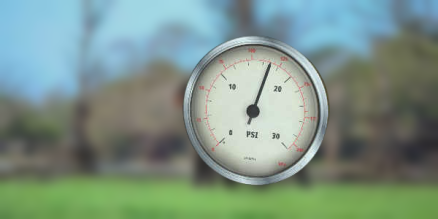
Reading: {"value": 17, "unit": "psi"}
